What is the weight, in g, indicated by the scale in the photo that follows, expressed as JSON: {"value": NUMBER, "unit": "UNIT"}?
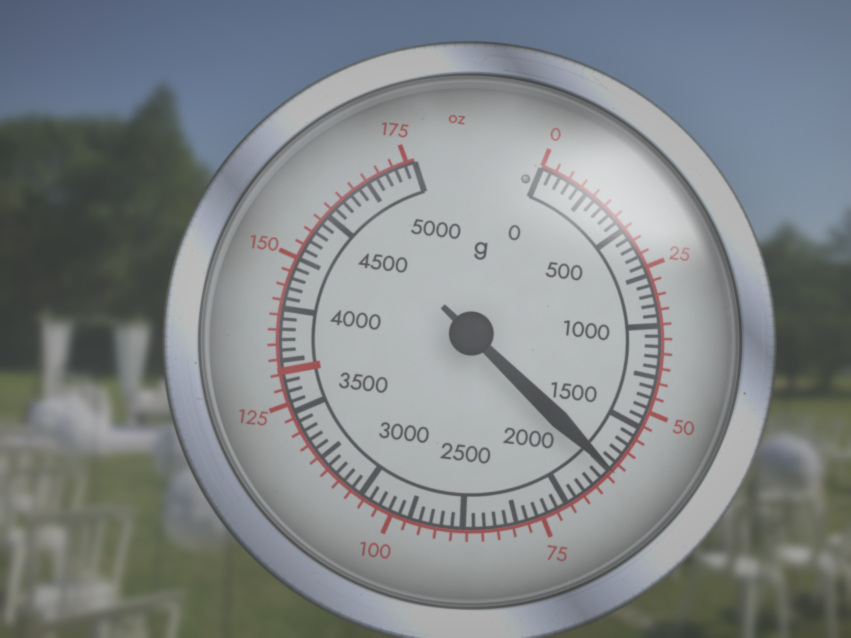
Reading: {"value": 1750, "unit": "g"}
